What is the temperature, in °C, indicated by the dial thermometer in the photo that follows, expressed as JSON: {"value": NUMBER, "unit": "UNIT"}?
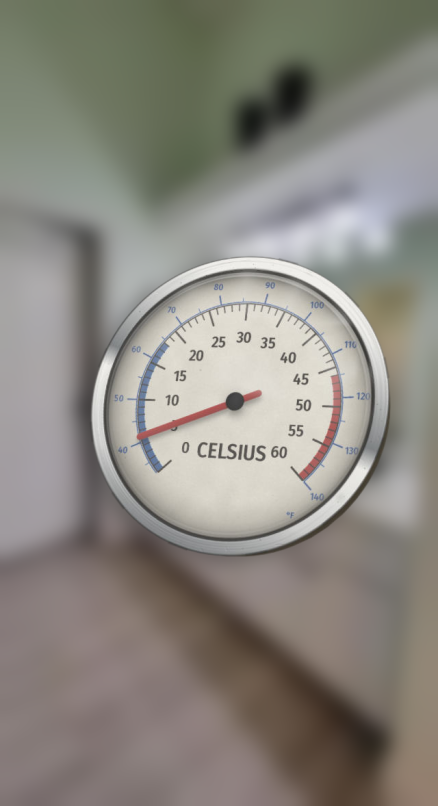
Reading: {"value": 5, "unit": "°C"}
